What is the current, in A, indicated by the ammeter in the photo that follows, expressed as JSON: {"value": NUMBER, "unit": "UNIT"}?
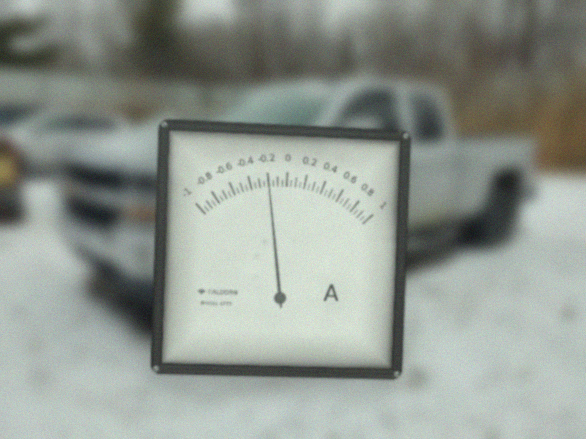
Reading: {"value": -0.2, "unit": "A"}
